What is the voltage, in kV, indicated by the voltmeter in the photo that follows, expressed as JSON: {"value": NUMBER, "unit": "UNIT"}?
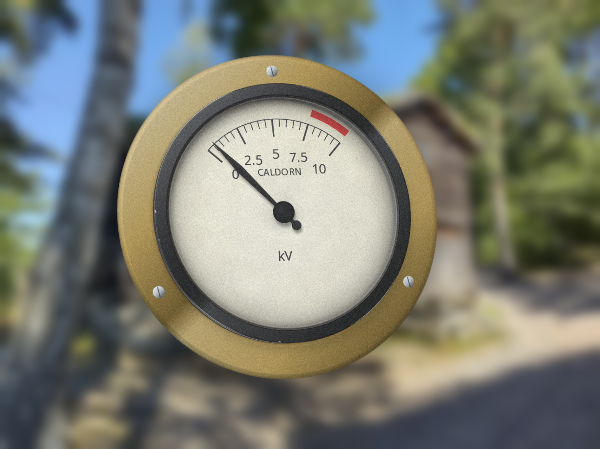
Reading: {"value": 0.5, "unit": "kV"}
